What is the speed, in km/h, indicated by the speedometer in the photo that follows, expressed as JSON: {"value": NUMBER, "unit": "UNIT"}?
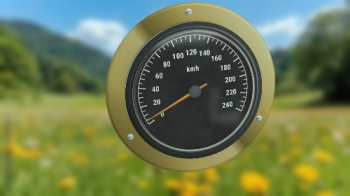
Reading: {"value": 5, "unit": "km/h"}
